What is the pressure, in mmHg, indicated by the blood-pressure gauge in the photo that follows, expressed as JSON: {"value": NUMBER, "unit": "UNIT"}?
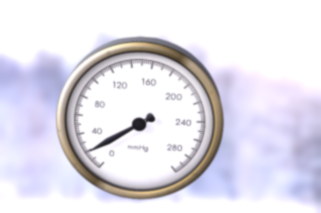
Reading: {"value": 20, "unit": "mmHg"}
